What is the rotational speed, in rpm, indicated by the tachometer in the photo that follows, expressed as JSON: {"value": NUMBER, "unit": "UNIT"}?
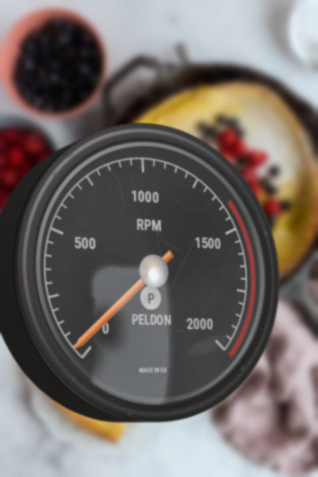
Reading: {"value": 50, "unit": "rpm"}
